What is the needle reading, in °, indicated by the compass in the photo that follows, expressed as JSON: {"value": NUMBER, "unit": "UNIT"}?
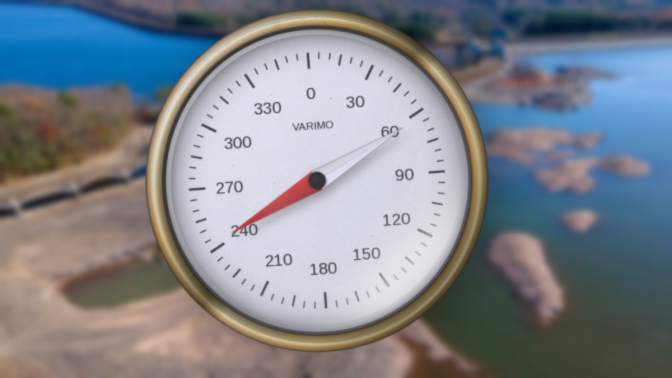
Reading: {"value": 242.5, "unit": "°"}
